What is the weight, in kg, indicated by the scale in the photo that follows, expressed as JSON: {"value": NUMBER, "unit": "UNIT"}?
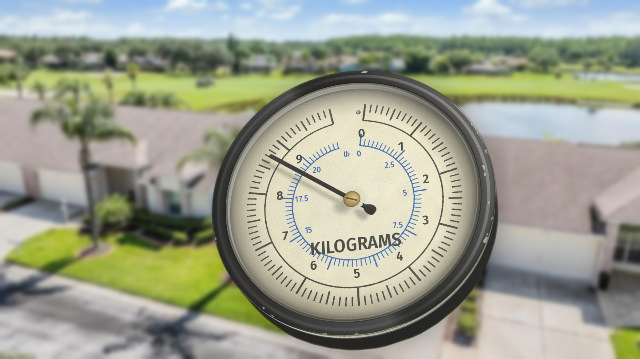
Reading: {"value": 8.7, "unit": "kg"}
